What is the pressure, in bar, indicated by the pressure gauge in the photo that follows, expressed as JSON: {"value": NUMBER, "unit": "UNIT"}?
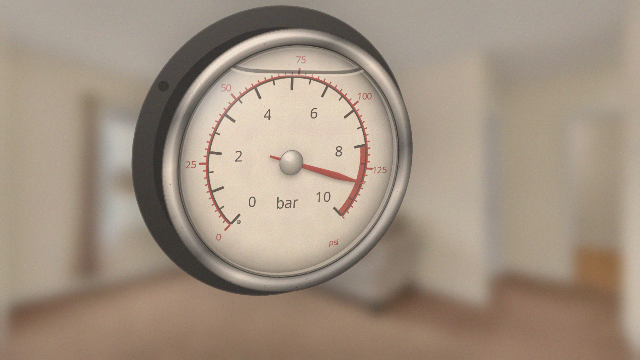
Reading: {"value": 9, "unit": "bar"}
